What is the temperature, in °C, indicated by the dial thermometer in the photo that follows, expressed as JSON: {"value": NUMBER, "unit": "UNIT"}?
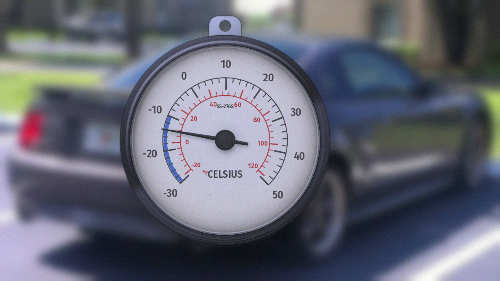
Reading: {"value": -14, "unit": "°C"}
